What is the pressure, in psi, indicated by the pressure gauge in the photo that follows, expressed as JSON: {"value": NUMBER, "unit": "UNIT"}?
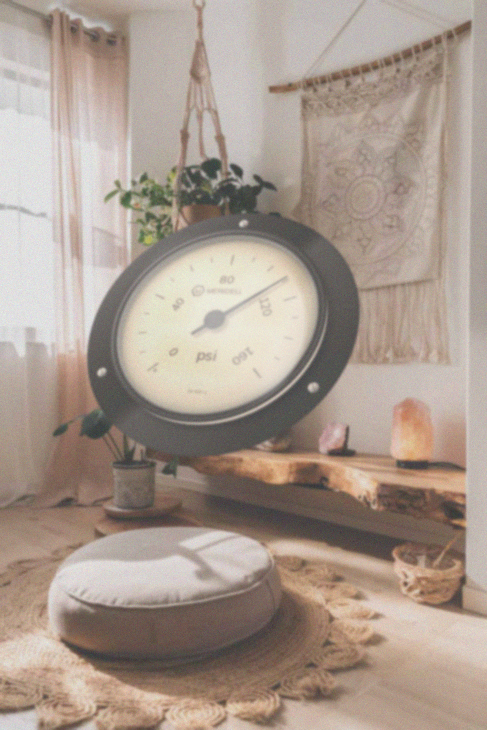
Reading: {"value": 110, "unit": "psi"}
